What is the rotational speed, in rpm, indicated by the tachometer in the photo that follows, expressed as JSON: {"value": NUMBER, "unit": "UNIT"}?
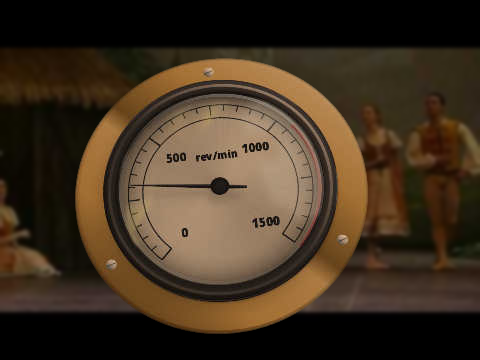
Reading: {"value": 300, "unit": "rpm"}
